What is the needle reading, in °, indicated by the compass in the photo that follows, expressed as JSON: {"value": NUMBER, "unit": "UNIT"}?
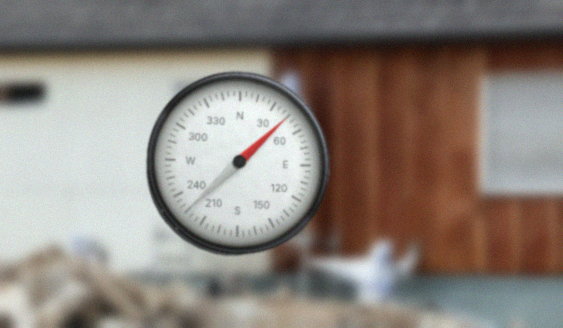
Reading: {"value": 45, "unit": "°"}
